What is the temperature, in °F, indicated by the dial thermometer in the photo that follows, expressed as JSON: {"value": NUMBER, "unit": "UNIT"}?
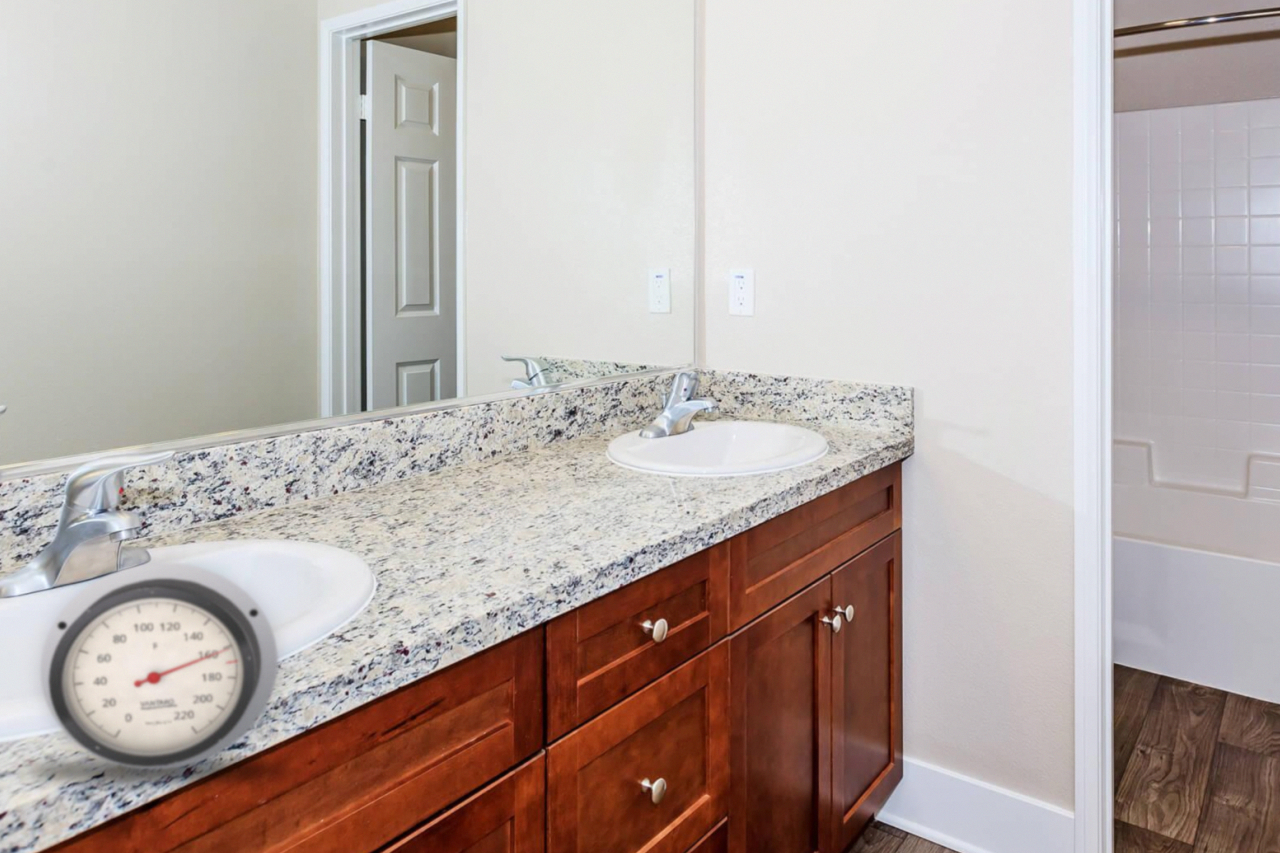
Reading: {"value": 160, "unit": "°F"}
